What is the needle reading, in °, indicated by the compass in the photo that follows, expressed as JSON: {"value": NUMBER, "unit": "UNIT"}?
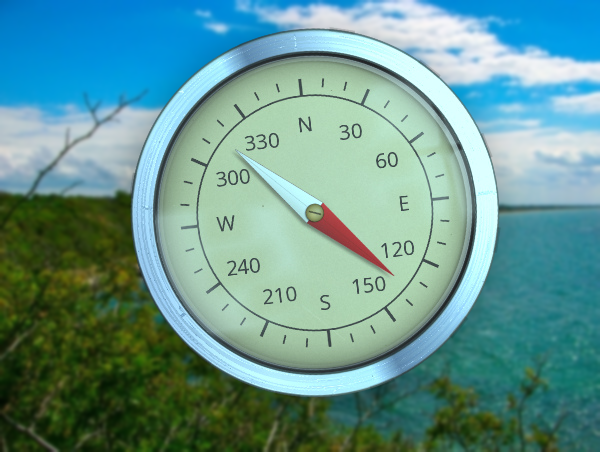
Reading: {"value": 135, "unit": "°"}
